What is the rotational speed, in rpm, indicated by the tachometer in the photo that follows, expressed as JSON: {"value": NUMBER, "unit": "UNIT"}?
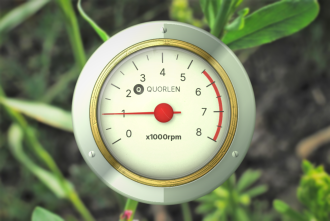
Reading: {"value": 1000, "unit": "rpm"}
